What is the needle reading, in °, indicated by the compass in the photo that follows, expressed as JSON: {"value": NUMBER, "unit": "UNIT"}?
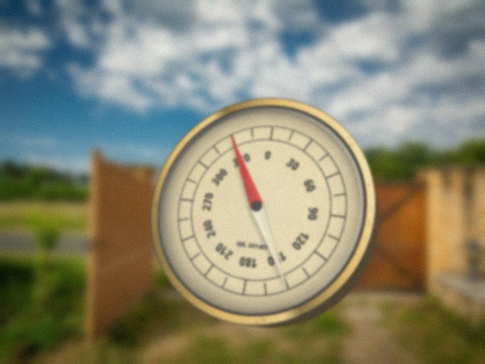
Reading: {"value": 330, "unit": "°"}
